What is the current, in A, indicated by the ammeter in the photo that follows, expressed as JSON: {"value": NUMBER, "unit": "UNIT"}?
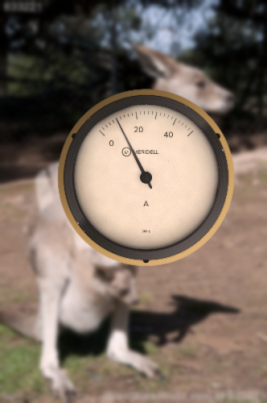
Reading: {"value": 10, "unit": "A"}
